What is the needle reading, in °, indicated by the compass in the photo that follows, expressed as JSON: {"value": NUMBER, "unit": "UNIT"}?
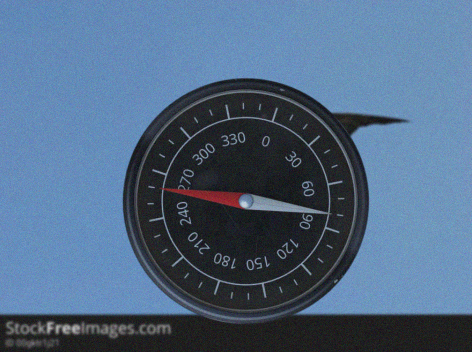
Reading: {"value": 260, "unit": "°"}
